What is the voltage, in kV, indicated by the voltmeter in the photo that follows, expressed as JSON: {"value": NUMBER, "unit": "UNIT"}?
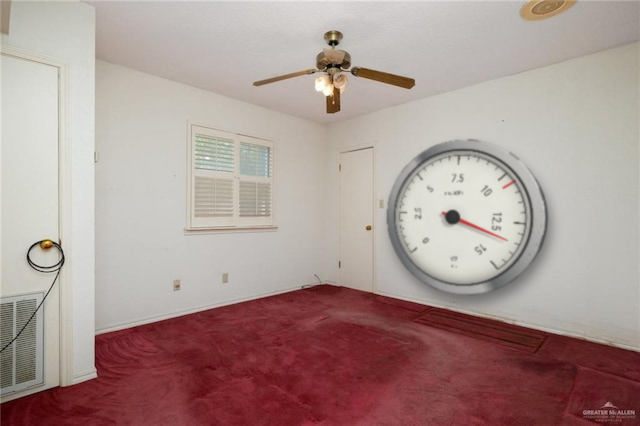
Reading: {"value": 13.5, "unit": "kV"}
